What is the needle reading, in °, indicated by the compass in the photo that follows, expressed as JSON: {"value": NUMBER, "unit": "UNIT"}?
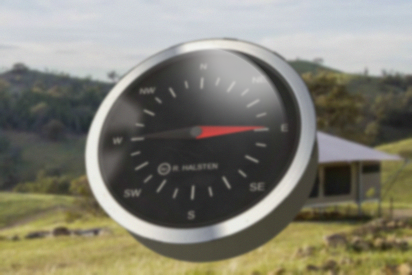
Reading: {"value": 90, "unit": "°"}
